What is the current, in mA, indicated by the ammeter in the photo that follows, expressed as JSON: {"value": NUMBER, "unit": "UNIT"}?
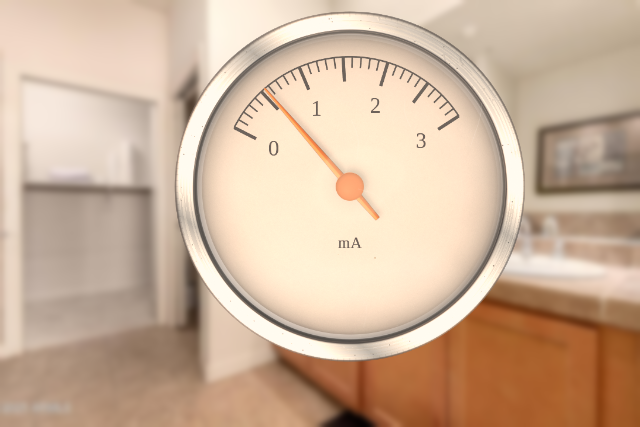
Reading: {"value": 0.55, "unit": "mA"}
